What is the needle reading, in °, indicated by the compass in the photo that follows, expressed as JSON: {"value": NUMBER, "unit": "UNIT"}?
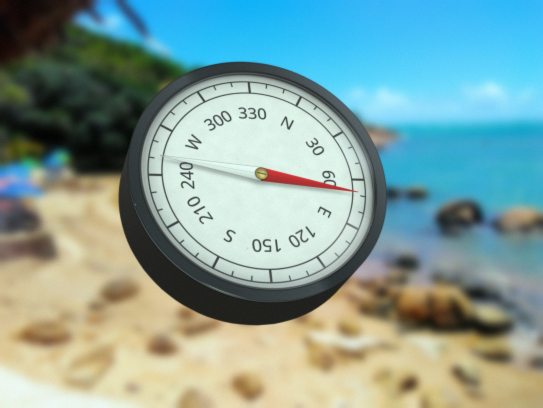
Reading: {"value": 70, "unit": "°"}
